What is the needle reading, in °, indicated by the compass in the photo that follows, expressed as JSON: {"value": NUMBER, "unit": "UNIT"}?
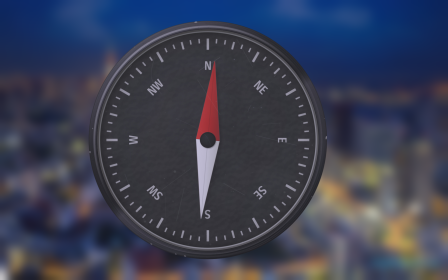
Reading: {"value": 5, "unit": "°"}
